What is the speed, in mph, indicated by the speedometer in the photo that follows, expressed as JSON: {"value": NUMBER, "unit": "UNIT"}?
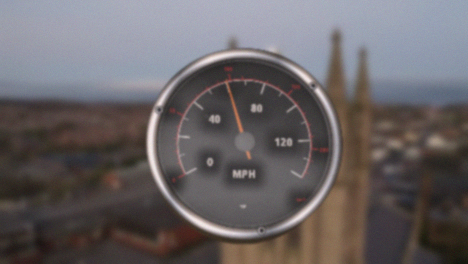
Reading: {"value": 60, "unit": "mph"}
